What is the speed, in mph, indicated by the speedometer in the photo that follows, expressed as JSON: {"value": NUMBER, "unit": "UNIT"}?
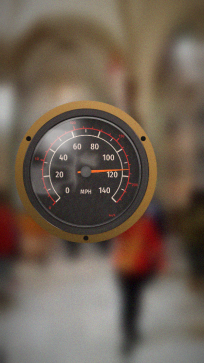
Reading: {"value": 115, "unit": "mph"}
